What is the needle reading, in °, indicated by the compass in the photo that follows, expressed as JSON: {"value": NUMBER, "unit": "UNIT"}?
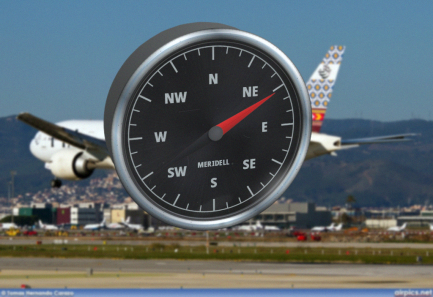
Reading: {"value": 60, "unit": "°"}
